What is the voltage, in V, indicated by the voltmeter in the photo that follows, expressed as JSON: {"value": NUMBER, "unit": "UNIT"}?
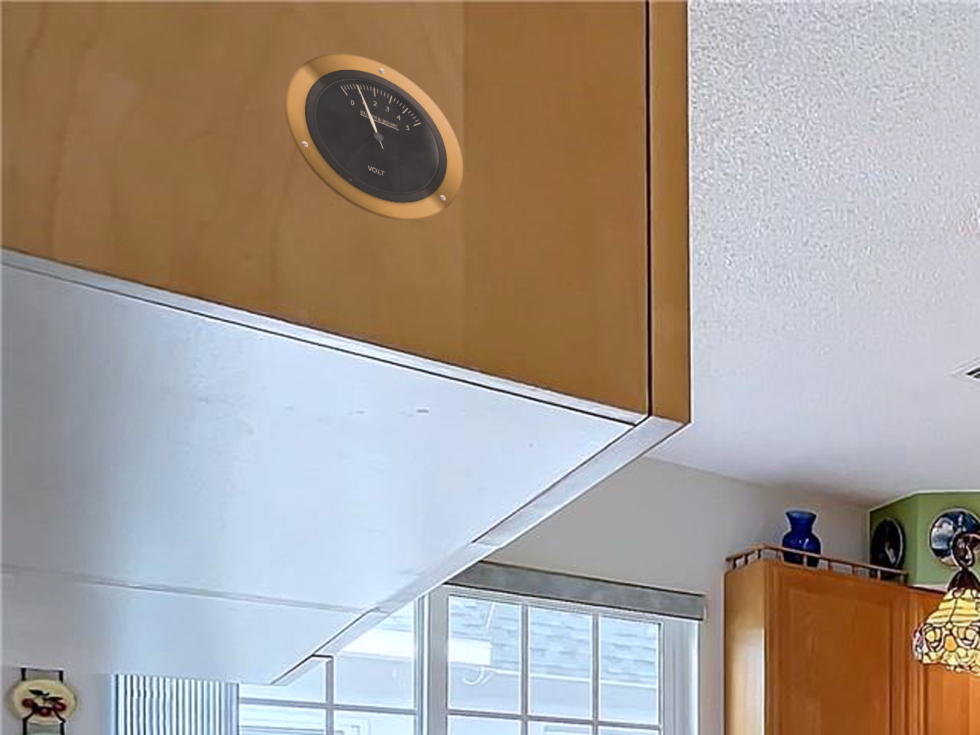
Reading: {"value": 1, "unit": "V"}
